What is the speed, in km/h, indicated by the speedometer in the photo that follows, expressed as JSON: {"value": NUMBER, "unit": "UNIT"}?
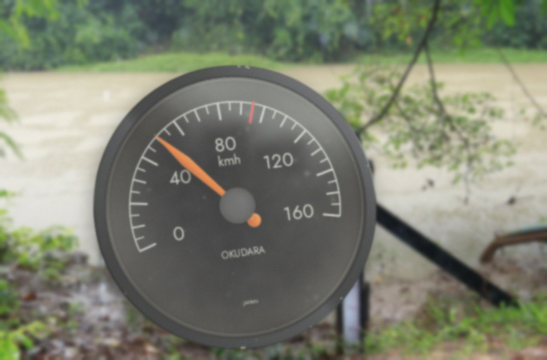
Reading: {"value": 50, "unit": "km/h"}
